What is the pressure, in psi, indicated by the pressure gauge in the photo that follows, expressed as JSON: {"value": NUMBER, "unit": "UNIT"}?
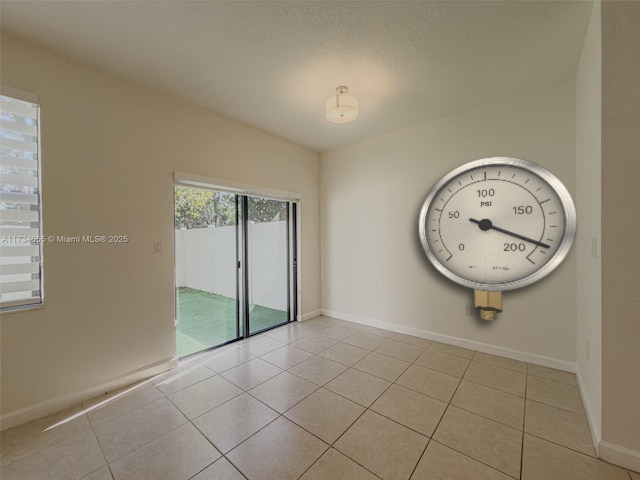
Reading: {"value": 185, "unit": "psi"}
